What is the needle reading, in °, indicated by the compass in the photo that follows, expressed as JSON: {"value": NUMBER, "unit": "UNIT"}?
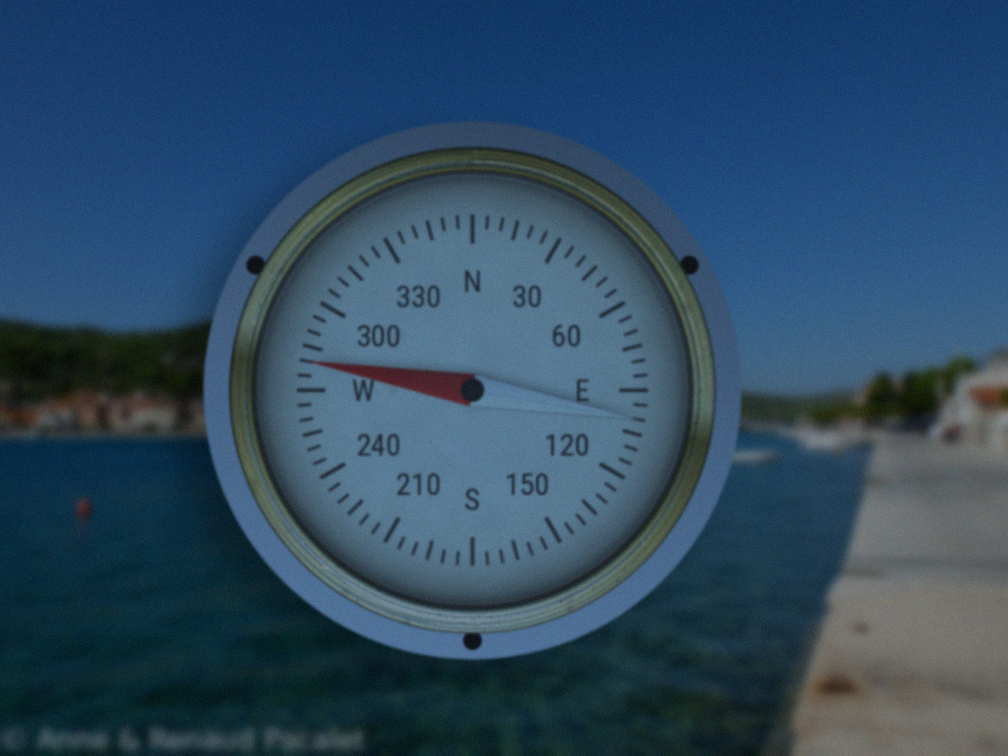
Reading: {"value": 280, "unit": "°"}
